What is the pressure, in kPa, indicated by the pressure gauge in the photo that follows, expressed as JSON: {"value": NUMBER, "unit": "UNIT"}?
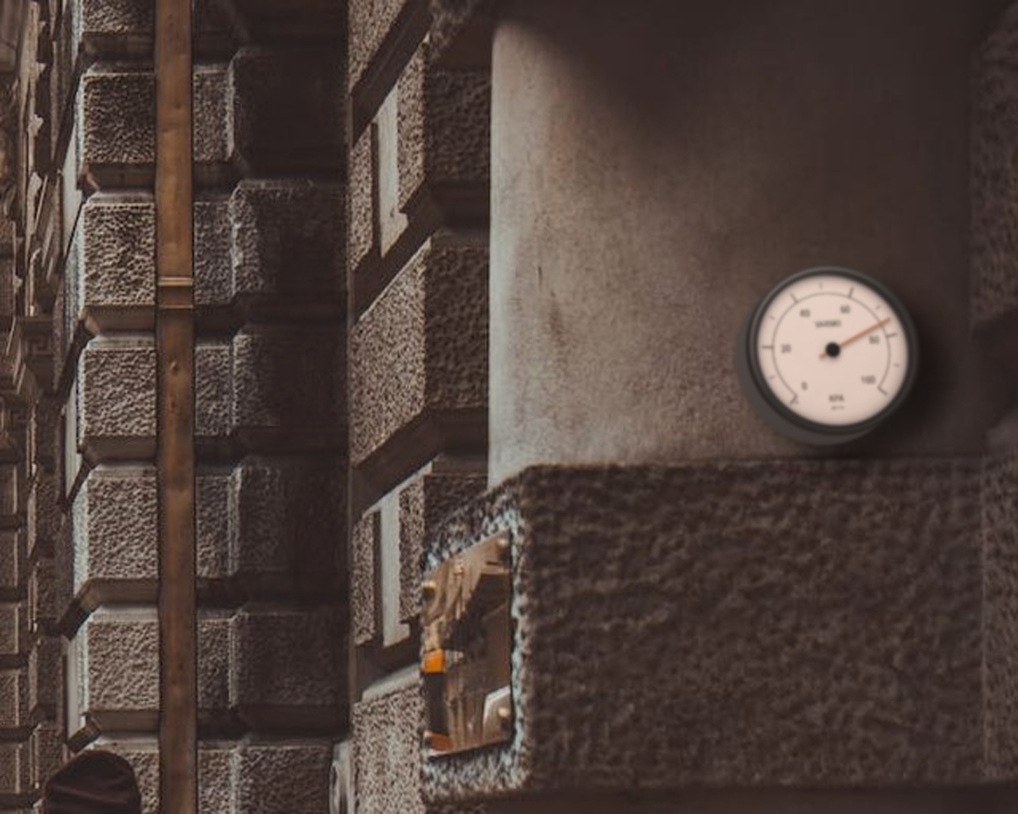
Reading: {"value": 75, "unit": "kPa"}
